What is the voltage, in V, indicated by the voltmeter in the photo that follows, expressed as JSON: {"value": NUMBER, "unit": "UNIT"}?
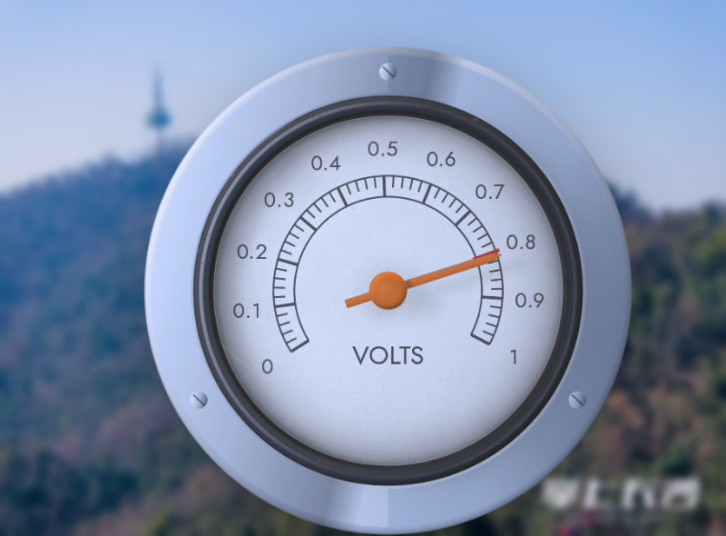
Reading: {"value": 0.81, "unit": "V"}
